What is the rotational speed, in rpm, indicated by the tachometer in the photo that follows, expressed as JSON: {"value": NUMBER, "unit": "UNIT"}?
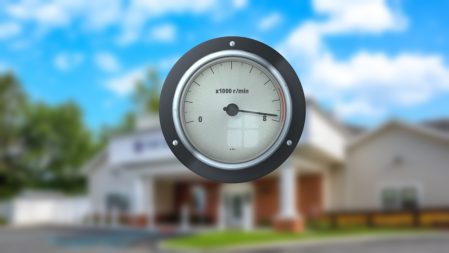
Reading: {"value": 7750, "unit": "rpm"}
